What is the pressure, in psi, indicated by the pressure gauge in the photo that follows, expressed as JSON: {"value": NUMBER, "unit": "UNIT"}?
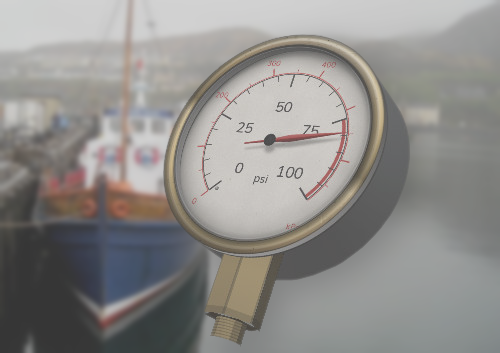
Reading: {"value": 80, "unit": "psi"}
